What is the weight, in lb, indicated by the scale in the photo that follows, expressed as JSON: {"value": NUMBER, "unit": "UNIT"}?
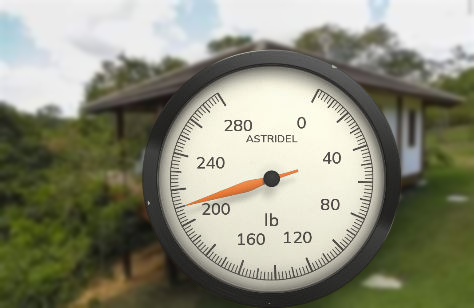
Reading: {"value": 210, "unit": "lb"}
